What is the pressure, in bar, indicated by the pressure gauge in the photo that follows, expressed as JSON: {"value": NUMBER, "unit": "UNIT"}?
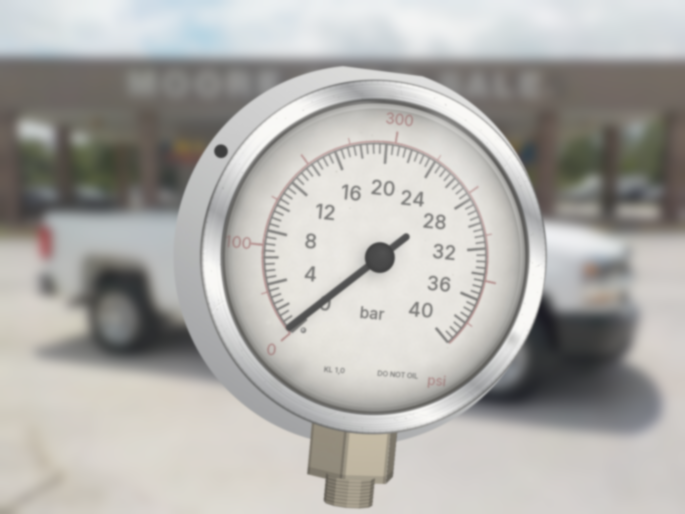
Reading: {"value": 0.5, "unit": "bar"}
